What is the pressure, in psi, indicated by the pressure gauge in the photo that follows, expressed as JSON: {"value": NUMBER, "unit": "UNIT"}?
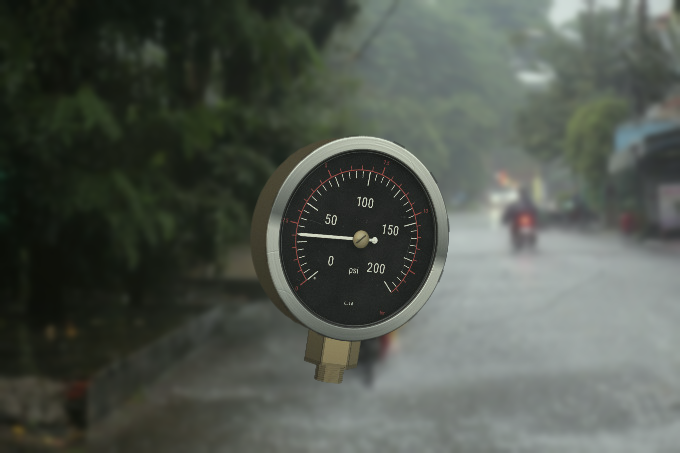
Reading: {"value": 30, "unit": "psi"}
